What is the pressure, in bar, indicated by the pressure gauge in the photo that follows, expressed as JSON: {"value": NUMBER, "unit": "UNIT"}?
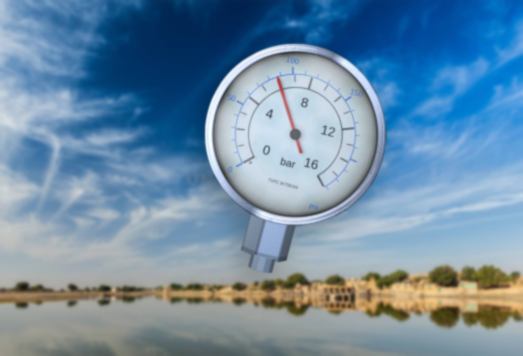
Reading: {"value": 6, "unit": "bar"}
